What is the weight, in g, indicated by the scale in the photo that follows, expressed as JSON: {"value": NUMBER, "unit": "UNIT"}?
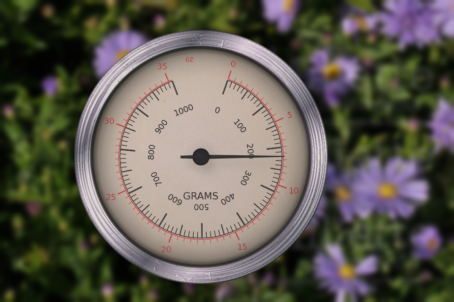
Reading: {"value": 220, "unit": "g"}
